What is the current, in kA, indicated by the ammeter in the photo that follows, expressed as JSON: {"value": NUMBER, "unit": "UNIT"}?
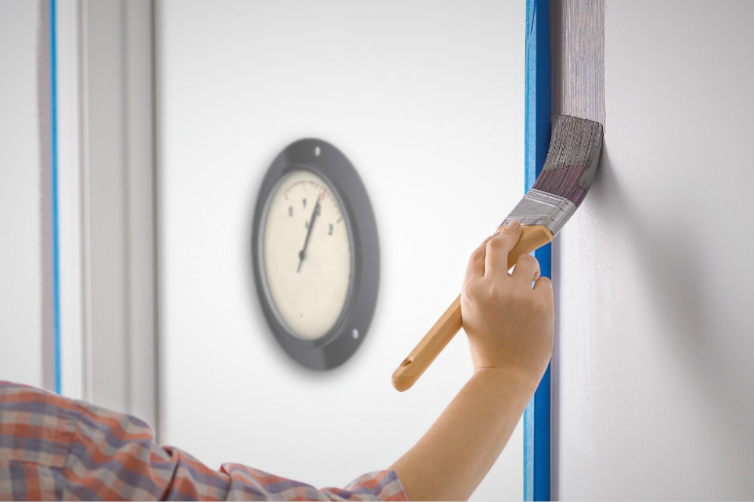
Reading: {"value": 2, "unit": "kA"}
